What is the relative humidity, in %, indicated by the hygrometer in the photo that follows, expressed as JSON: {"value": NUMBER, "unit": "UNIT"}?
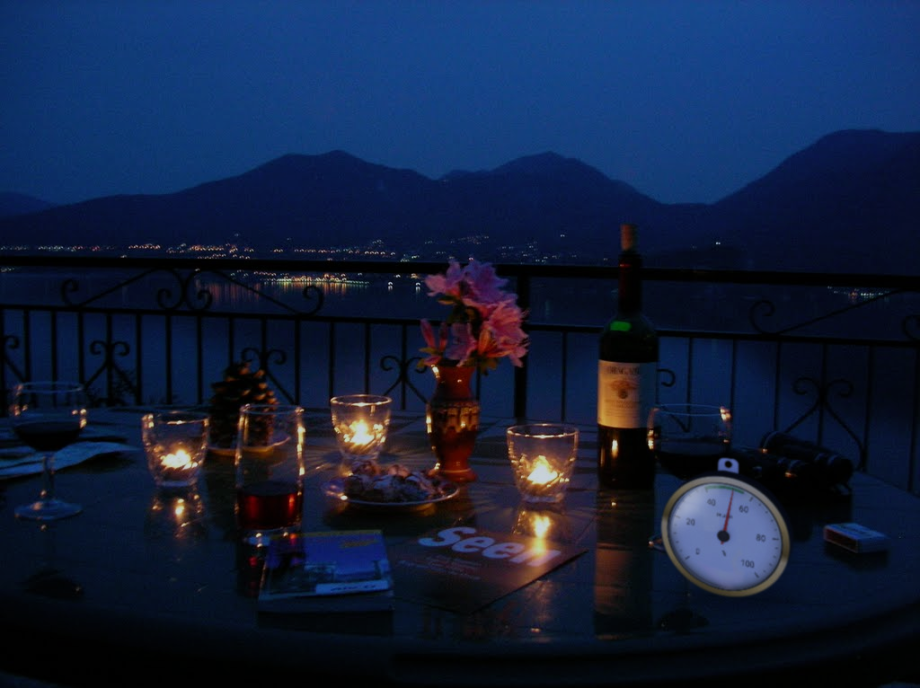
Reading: {"value": 52, "unit": "%"}
